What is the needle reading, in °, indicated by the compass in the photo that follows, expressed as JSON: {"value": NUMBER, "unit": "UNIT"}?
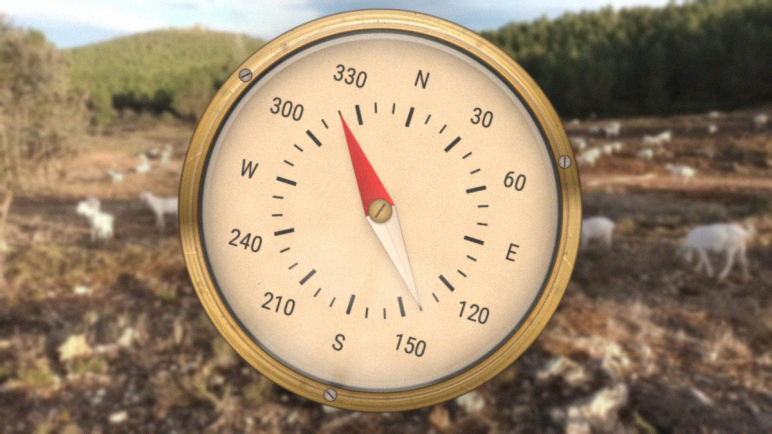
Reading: {"value": 320, "unit": "°"}
